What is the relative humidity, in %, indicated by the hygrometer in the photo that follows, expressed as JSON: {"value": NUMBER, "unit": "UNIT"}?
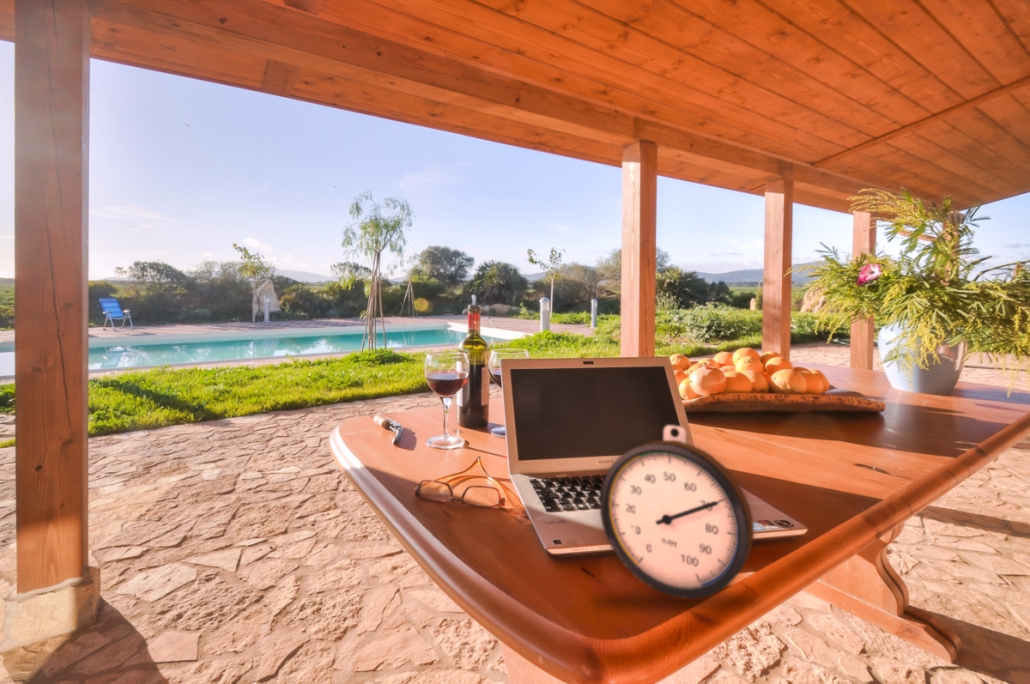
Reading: {"value": 70, "unit": "%"}
